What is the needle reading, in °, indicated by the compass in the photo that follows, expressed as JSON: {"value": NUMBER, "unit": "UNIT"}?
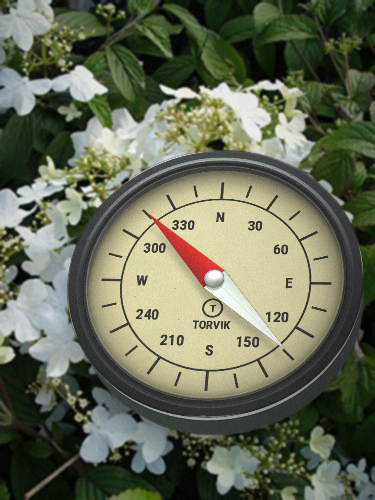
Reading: {"value": 315, "unit": "°"}
